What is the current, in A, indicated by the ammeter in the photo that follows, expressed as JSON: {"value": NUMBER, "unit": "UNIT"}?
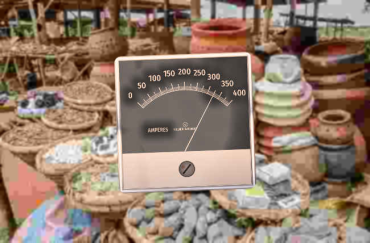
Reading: {"value": 325, "unit": "A"}
